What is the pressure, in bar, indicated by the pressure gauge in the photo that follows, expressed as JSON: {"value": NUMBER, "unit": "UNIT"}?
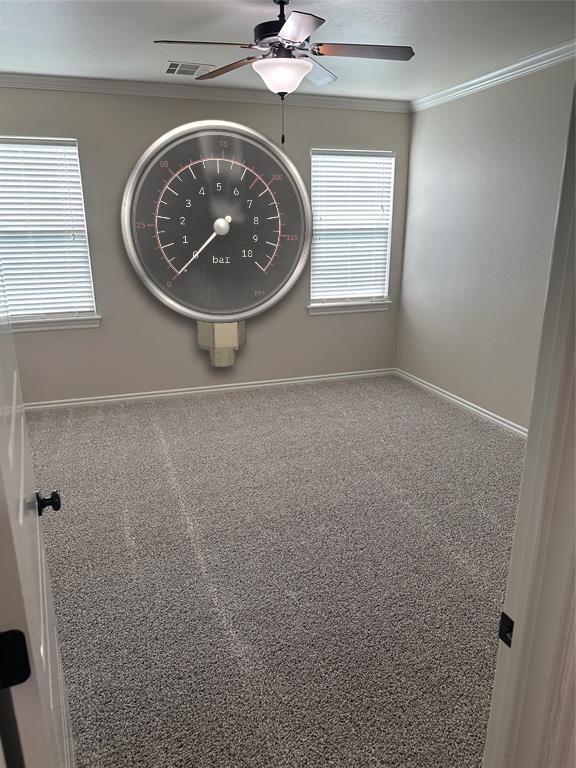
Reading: {"value": 0, "unit": "bar"}
